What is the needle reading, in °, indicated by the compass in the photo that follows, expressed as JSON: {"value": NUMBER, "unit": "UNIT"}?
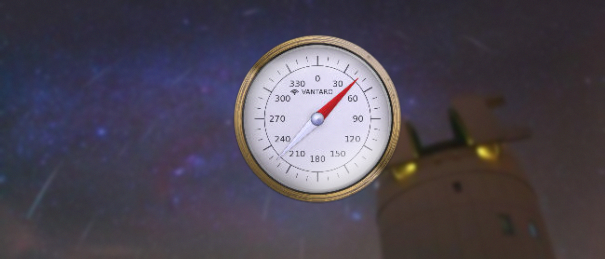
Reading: {"value": 45, "unit": "°"}
